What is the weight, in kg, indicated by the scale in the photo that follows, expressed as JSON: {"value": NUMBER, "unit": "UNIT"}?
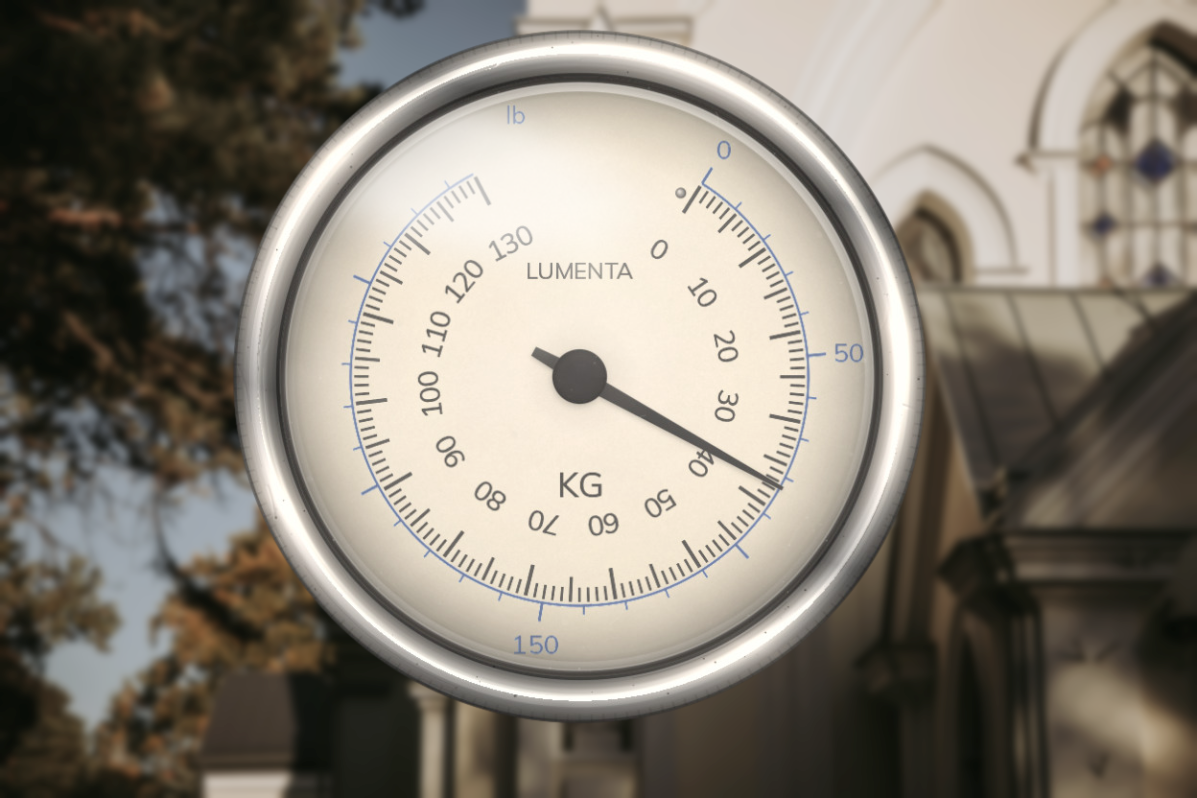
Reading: {"value": 37.5, "unit": "kg"}
